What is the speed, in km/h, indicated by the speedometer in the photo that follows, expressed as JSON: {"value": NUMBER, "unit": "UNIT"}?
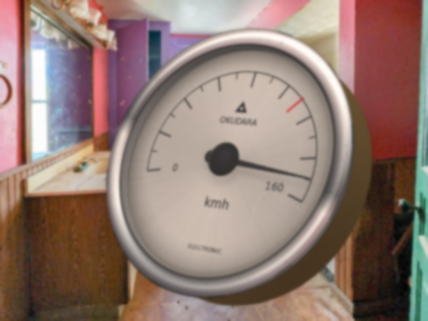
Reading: {"value": 150, "unit": "km/h"}
